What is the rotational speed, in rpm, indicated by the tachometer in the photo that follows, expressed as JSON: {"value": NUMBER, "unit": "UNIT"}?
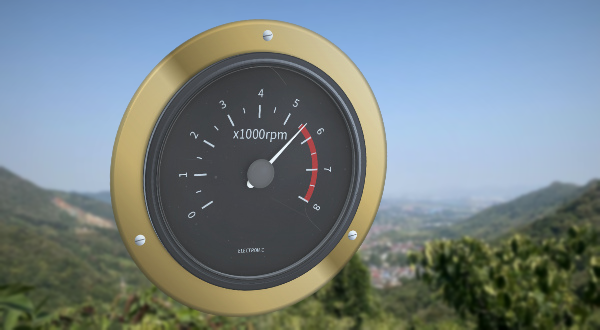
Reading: {"value": 5500, "unit": "rpm"}
